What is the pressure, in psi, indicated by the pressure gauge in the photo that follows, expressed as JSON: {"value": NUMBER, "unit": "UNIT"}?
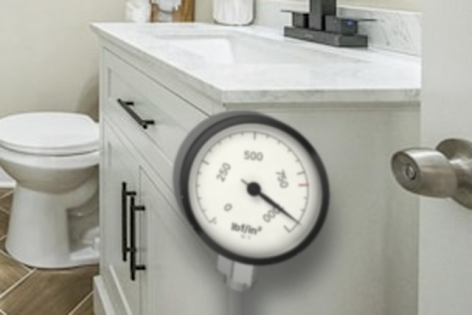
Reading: {"value": 950, "unit": "psi"}
